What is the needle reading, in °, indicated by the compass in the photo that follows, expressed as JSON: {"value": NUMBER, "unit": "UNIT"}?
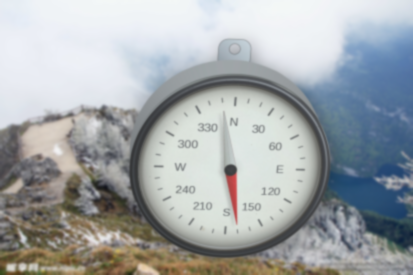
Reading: {"value": 170, "unit": "°"}
